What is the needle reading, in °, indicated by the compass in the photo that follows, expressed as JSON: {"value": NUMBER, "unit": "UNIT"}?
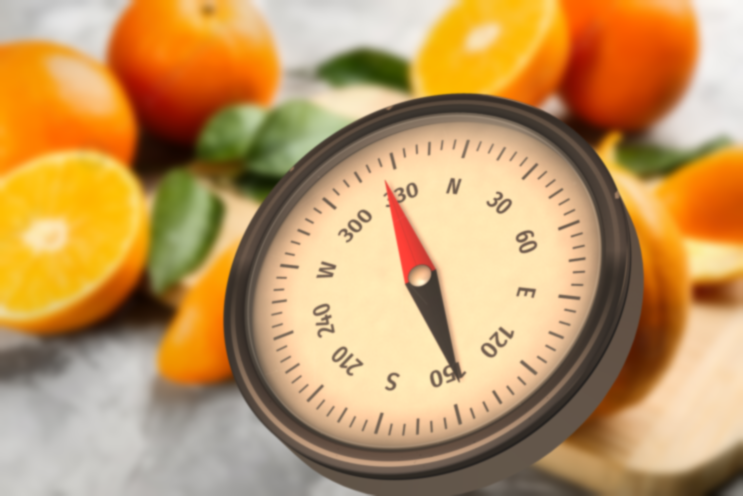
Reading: {"value": 325, "unit": "°"}
